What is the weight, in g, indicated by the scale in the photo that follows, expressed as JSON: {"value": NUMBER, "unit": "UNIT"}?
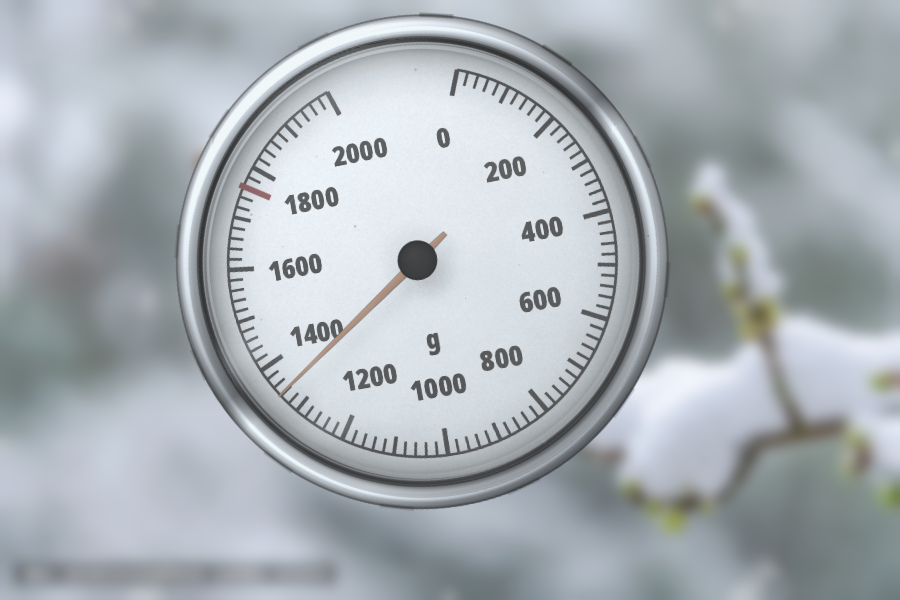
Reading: {"value": 1340, "unit": "g"}
